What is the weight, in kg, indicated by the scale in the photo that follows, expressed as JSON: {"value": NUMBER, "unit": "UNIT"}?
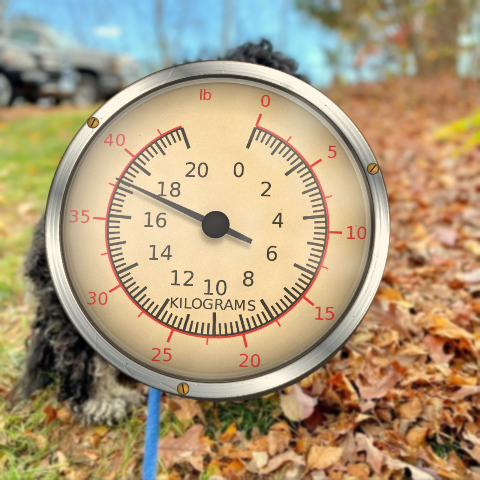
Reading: {"value": 17.2, "unit": "kg"}
